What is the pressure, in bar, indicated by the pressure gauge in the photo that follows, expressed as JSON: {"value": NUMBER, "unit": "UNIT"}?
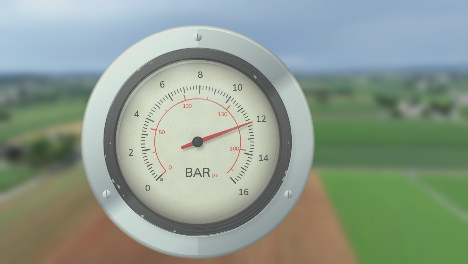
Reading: {"value": 12, "unit": "bar"}
